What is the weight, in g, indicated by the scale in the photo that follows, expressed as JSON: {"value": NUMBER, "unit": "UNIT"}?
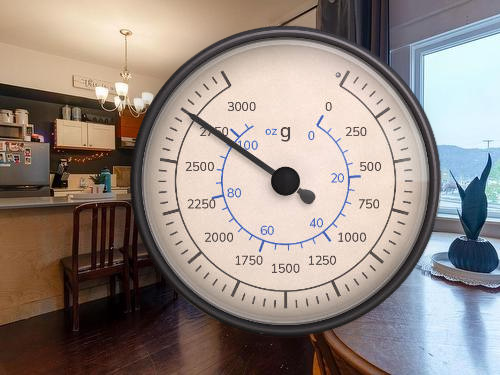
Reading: {"value": 2750, "unit": "g"}
